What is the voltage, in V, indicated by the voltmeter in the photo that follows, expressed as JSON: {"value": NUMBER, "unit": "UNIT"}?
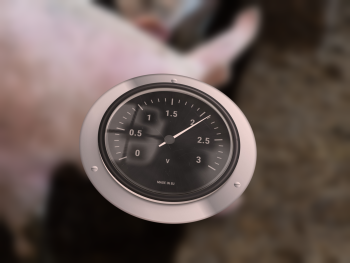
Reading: {"value": 2.1, "unit": "V"}
